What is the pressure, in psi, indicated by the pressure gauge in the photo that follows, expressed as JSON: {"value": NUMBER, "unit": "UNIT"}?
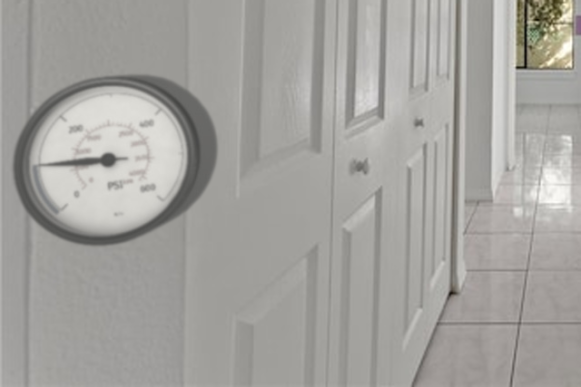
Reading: {"value": 100, "unit": "psi"}
